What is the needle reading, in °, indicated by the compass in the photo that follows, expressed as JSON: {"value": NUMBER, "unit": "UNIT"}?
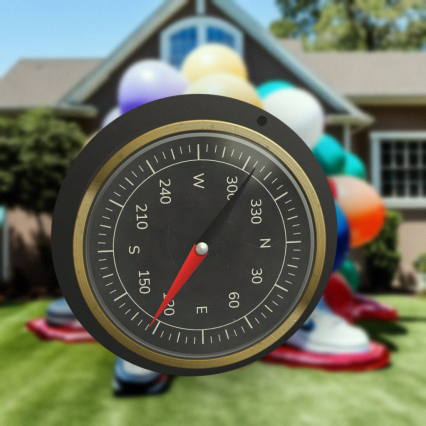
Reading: {"value": 125, "unit": "°"}
